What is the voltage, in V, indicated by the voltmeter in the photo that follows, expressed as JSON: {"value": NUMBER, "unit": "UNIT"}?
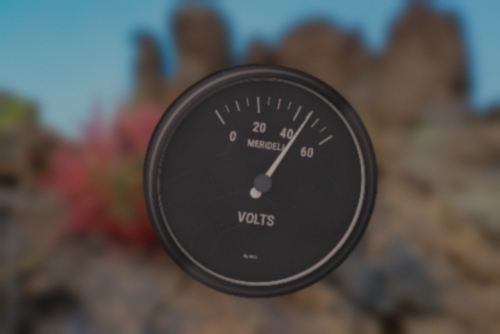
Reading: {"value": 45, "unit": "V"}
